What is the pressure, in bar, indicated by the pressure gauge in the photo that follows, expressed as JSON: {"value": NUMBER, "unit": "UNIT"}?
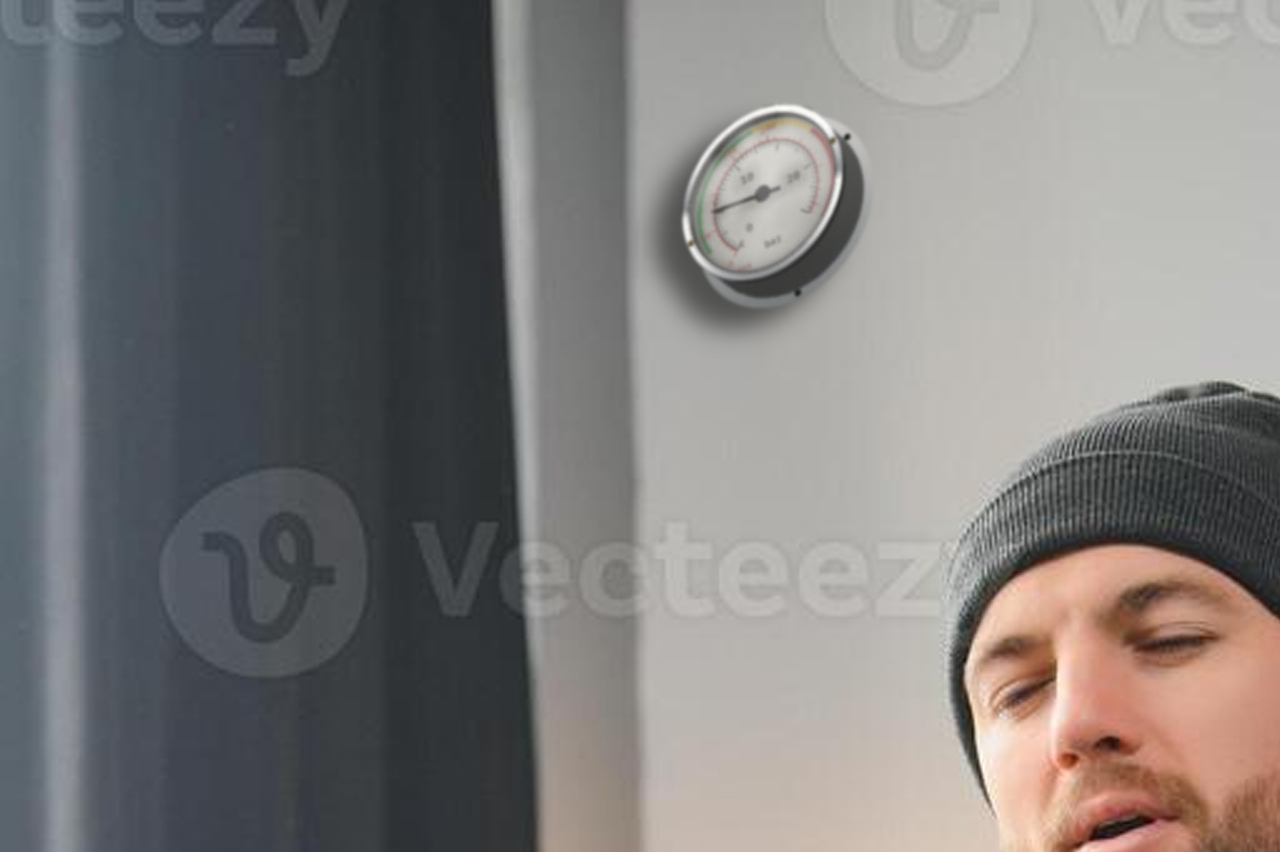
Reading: {"value": 5, "unit": "bar"}
